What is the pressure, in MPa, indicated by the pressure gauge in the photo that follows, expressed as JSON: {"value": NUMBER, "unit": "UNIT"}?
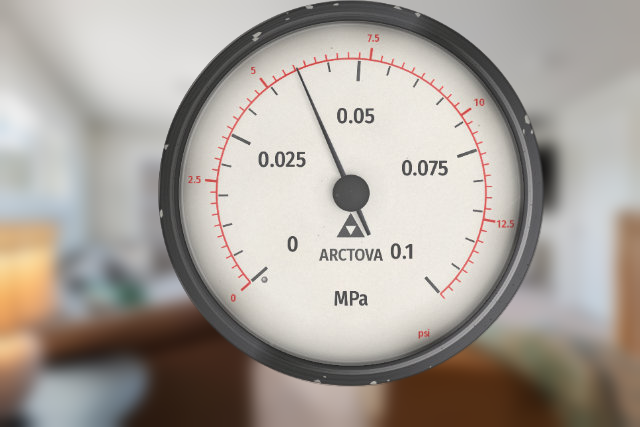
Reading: {"value": 0.04, "unit": "MPa"}
